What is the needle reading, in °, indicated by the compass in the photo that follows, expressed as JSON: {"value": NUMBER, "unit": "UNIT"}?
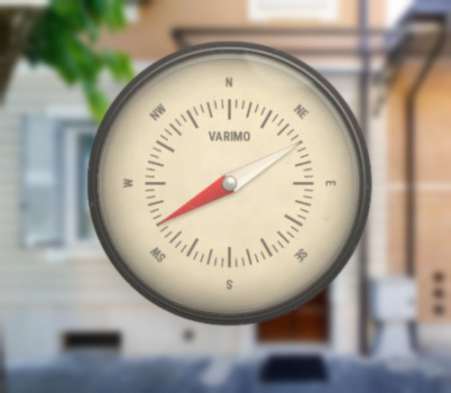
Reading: {"value": 240, "unit": "°"}
